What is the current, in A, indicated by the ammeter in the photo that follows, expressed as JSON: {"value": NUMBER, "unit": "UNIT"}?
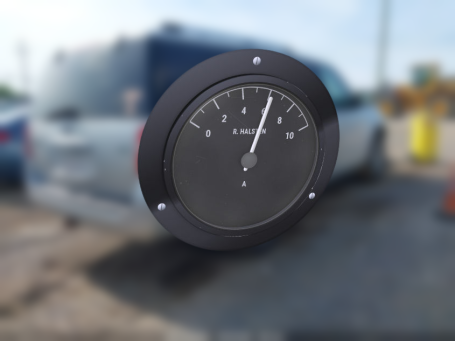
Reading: {"value": 6, "unit": "A"}
